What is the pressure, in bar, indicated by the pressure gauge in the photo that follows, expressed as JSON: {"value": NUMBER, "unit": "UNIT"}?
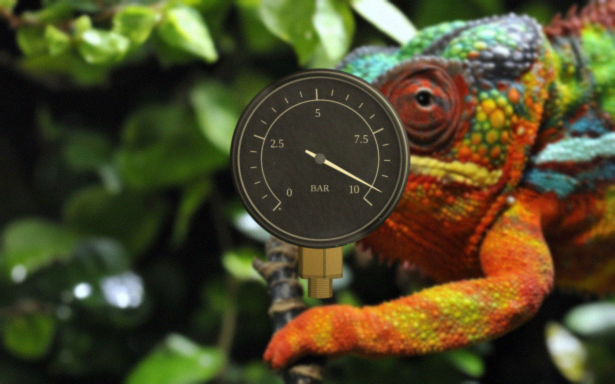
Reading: {"value": 9.5, "unit": "bar"}
